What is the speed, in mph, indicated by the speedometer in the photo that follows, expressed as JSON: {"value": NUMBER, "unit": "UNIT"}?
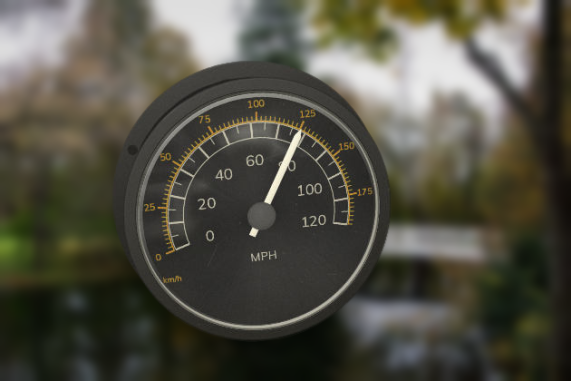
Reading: {"value": 77.5, "unit": "mph"}
